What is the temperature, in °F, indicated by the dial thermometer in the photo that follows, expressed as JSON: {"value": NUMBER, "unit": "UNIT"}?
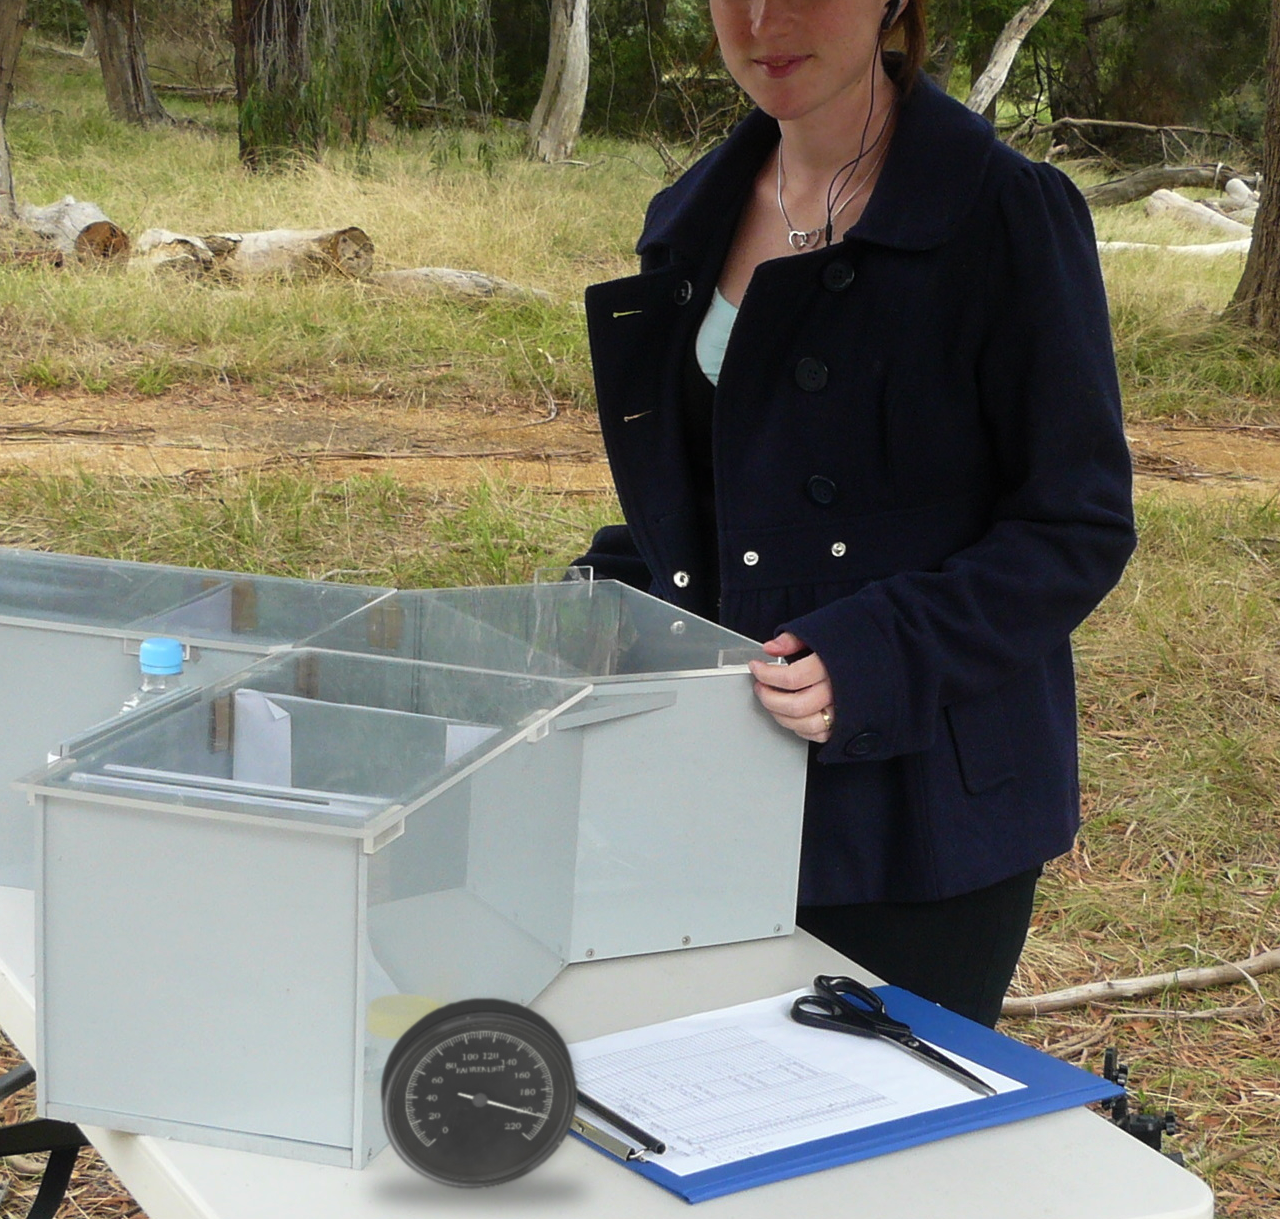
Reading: {"value": 200, "unit": "°F"}
